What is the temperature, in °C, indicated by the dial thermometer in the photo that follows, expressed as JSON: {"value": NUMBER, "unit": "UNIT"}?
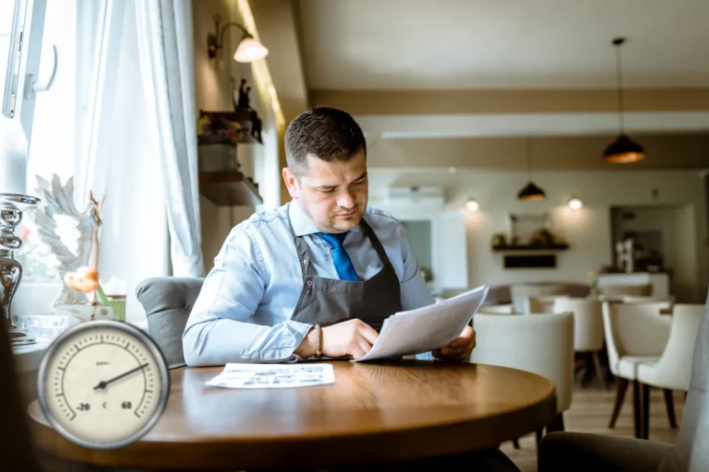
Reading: {"value": 40, "unit": "°C"}
